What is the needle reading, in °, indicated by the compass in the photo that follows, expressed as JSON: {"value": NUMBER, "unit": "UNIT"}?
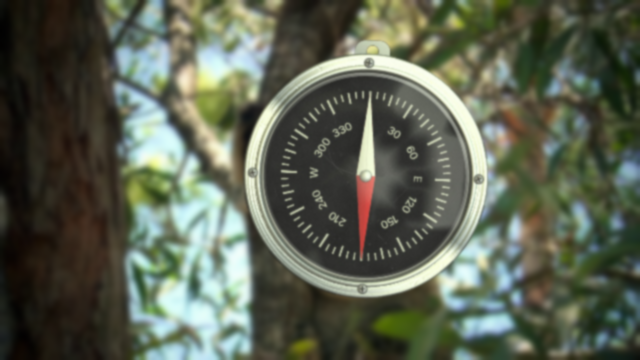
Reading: {"value": 180, "unit": "°"}
